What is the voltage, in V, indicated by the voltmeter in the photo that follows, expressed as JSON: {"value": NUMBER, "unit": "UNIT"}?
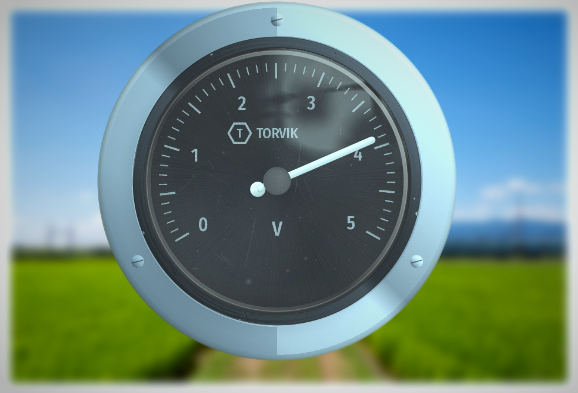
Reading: {"value": 3.9, "unit": "V"}
